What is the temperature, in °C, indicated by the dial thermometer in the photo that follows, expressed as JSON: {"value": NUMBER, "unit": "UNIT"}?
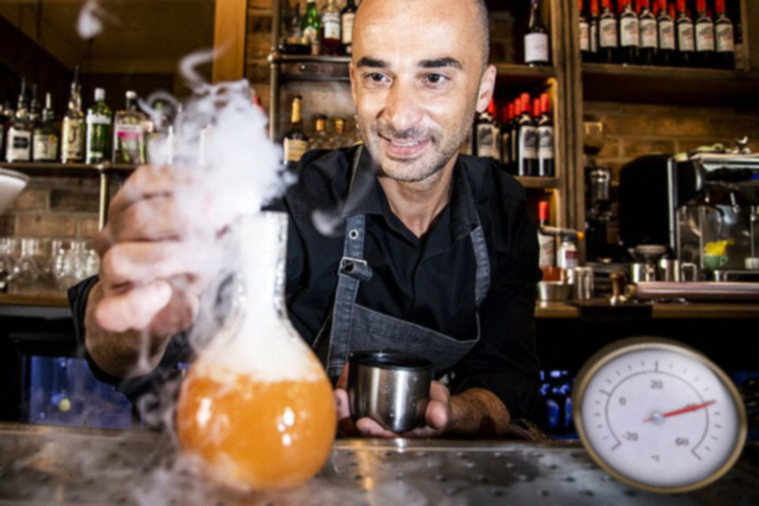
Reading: {"value": 40, "unit": "°C"}
